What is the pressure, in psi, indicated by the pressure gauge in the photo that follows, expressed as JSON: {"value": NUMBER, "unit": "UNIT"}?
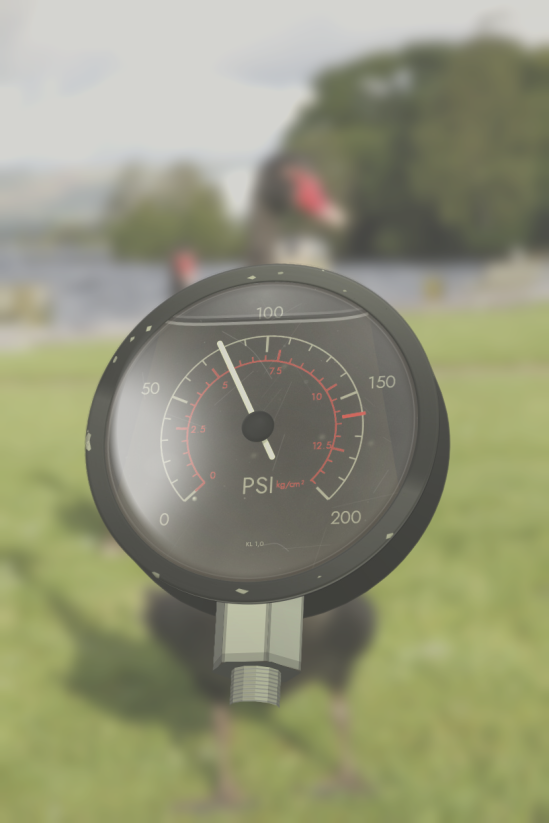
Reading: {"value": 80, "unit": "psi"}
